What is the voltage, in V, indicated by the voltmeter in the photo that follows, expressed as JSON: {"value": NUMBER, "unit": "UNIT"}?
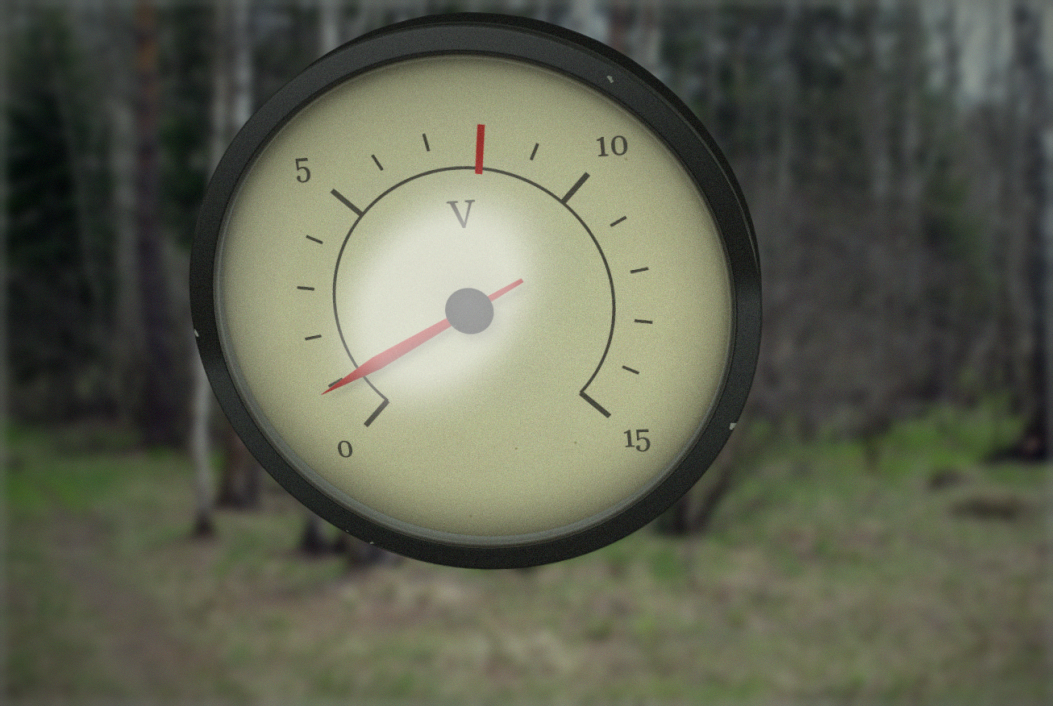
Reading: {"value": 1, "unit": "V"}
